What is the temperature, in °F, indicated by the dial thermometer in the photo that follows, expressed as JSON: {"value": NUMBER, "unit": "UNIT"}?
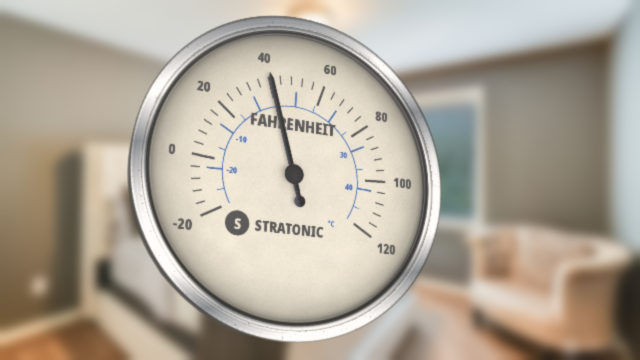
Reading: {"value": 40, "unit": "°F"}
